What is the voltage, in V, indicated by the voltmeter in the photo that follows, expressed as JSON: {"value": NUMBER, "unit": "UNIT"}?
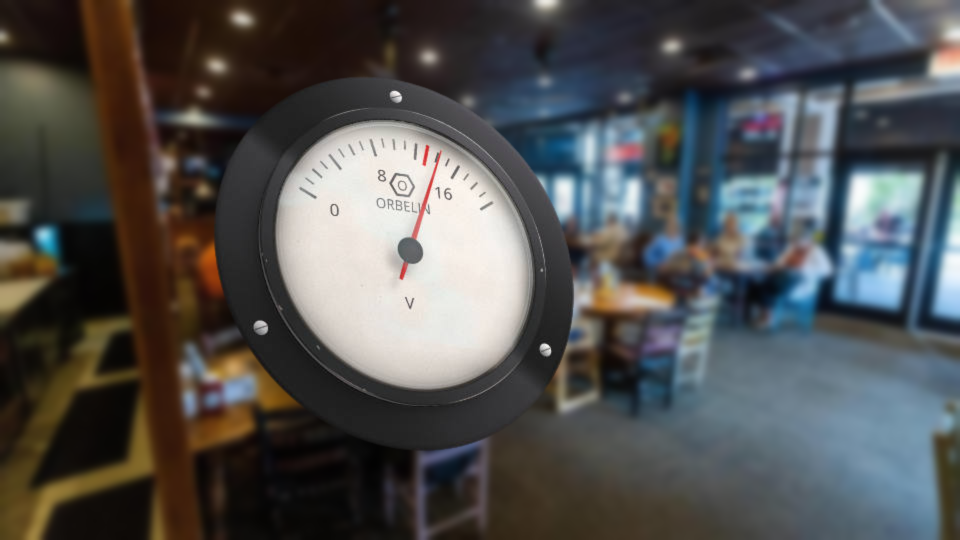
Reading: {"value": 14, "unit": "V"}
